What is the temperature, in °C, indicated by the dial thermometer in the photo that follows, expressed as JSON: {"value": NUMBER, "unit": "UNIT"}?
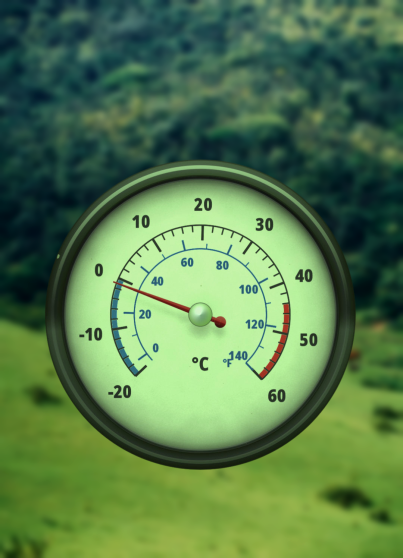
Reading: {"value": -1, "unit": "°C"}
